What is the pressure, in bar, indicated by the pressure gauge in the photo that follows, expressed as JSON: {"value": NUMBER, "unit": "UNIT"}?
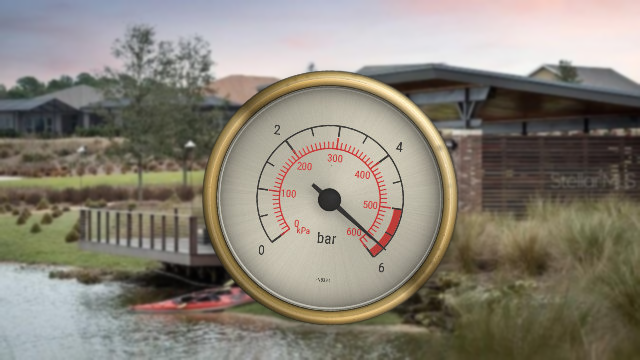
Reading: {"value": 5.75, "unit": "bar"}
